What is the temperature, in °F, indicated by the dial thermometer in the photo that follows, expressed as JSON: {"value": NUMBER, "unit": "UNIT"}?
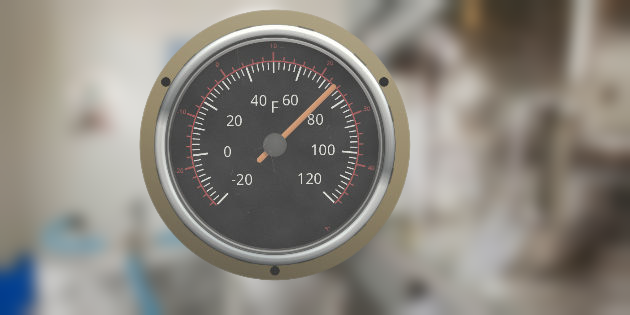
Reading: {"value": 74, "unit": "°F"}
